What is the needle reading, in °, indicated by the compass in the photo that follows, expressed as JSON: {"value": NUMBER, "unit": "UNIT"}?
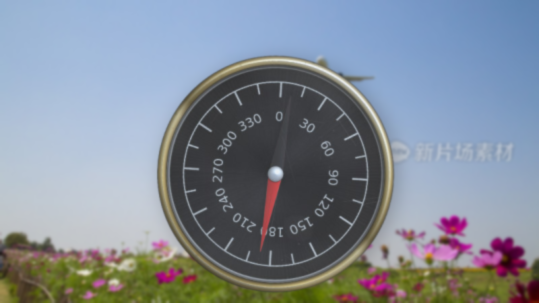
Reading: {"value": 187.5, "unit": "°"}
